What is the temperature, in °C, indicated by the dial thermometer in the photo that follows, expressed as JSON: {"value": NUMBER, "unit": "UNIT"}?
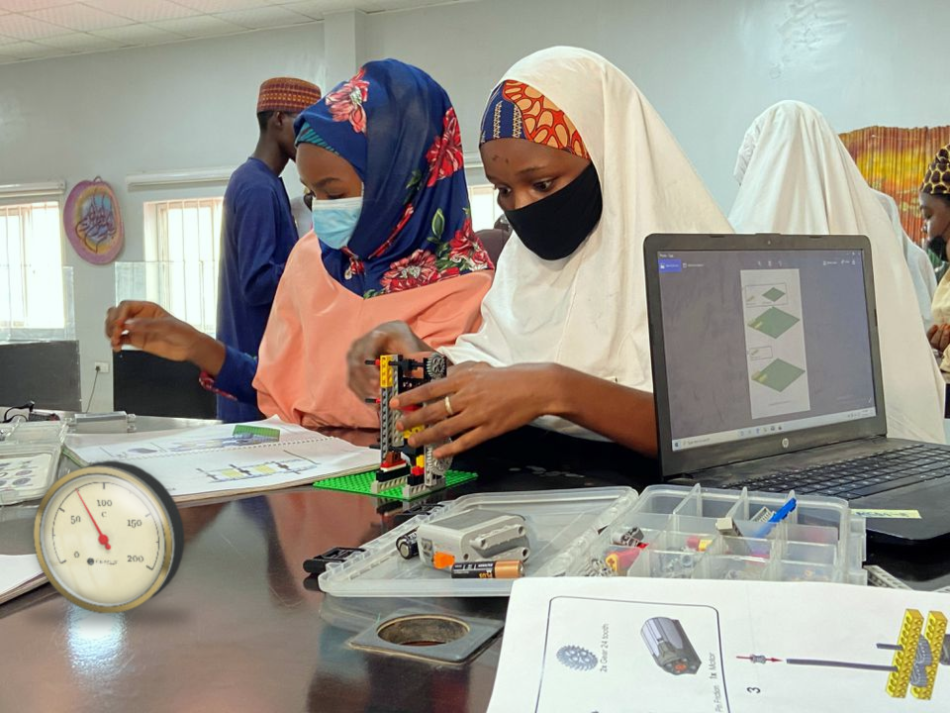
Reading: {"value": 75, "unit": "°C"}
